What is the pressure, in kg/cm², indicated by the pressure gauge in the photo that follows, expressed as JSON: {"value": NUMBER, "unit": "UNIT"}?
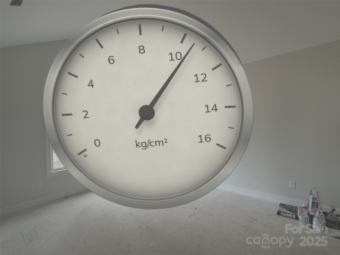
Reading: {"value": 10.5, "unit": "kg/cm²"}
